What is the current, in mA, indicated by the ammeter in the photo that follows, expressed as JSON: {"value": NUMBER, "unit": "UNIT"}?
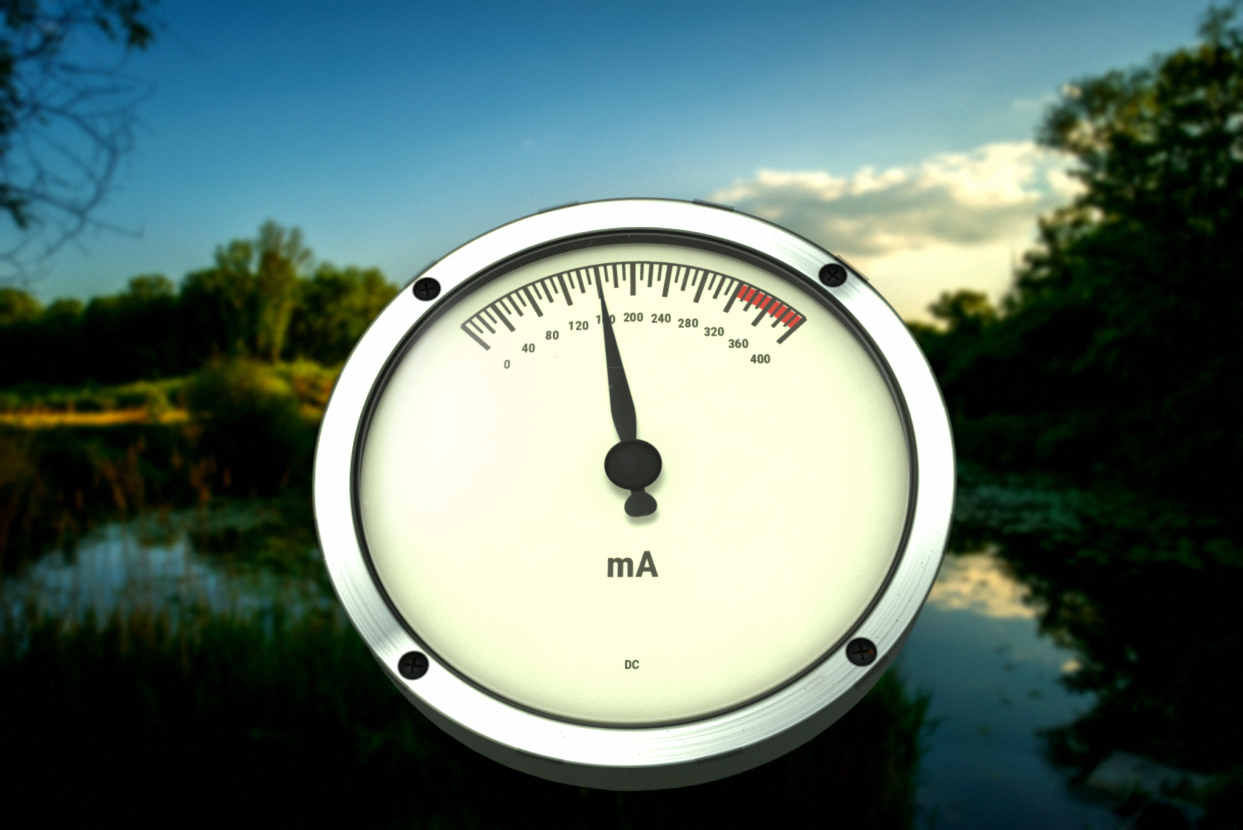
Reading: {"value": 160, "unit": "mA"}
